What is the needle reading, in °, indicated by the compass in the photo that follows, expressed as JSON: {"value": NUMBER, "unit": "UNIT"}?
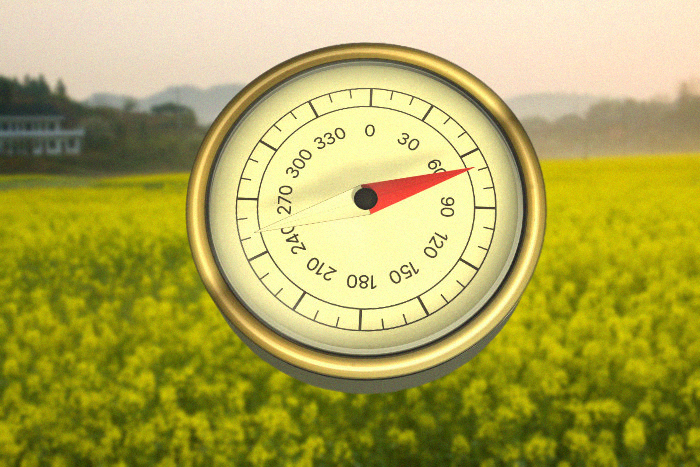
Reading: {"value": 70, "unit": "°"}
